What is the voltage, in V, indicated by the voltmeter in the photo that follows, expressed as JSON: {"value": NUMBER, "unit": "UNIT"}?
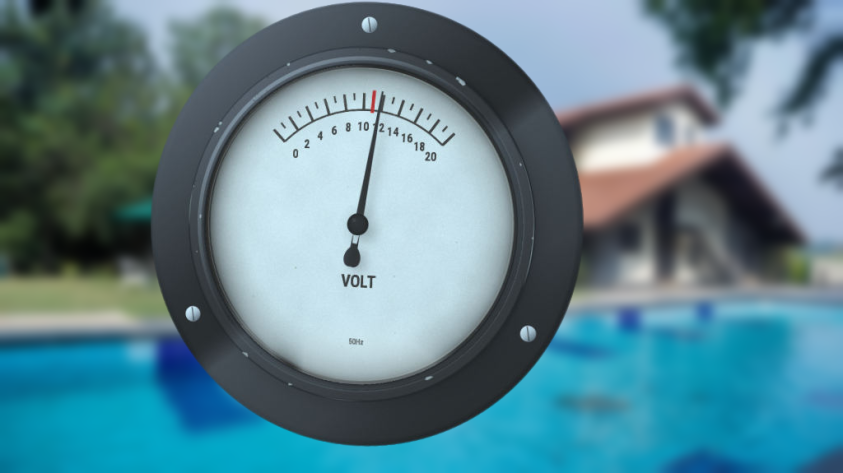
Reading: {"value": 12, "unit": "V"}
